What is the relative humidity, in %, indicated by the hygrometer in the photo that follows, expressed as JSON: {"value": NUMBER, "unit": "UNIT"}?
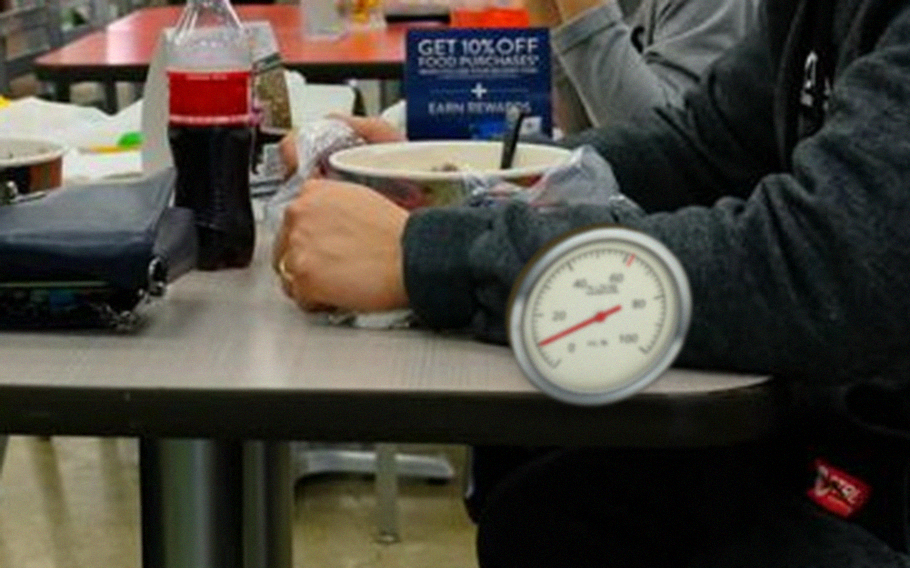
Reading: {"value": 10, "unit": "%"}
